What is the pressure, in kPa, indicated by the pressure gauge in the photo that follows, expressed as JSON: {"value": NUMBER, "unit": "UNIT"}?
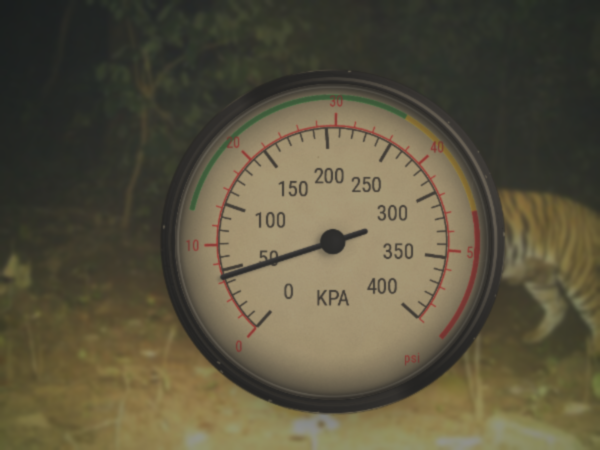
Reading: {"value": 45, "unit": "kPa"}
